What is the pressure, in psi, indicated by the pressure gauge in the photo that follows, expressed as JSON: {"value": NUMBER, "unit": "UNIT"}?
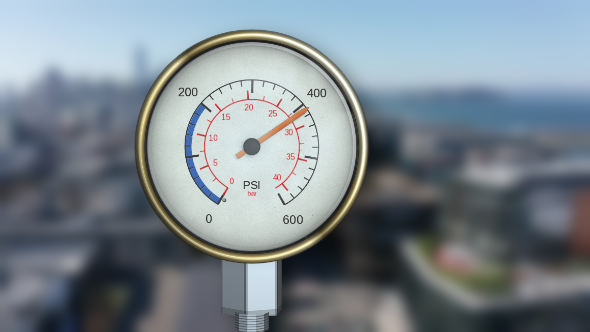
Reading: {"value": 410, "unit": "psi"}
